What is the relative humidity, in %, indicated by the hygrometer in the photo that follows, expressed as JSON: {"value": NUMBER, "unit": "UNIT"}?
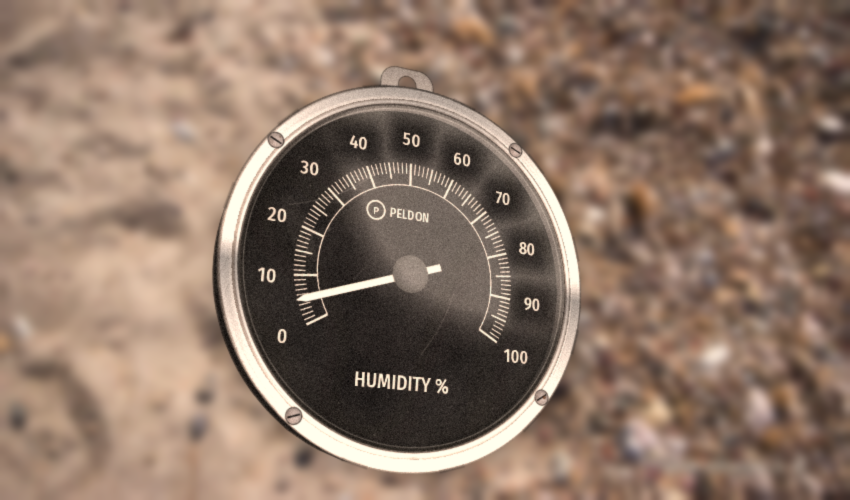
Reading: {"value": 5, "unit": "%"}
